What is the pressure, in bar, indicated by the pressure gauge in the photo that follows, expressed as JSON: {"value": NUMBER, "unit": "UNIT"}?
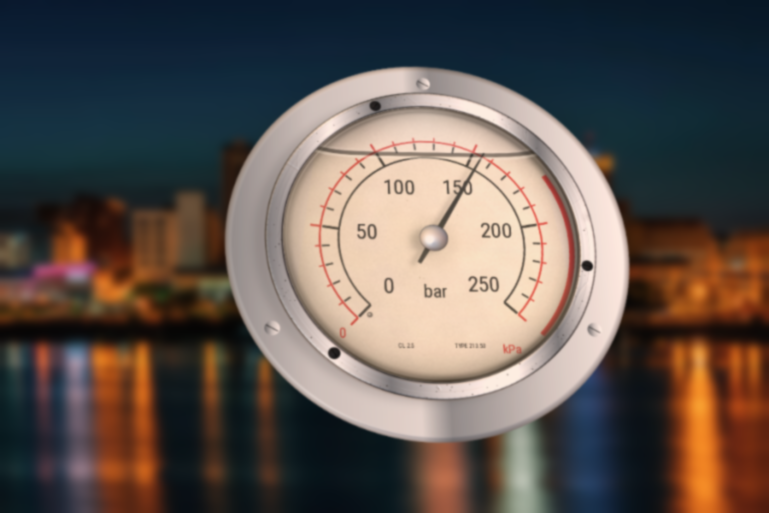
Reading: {"value": 155, "unit": "bar"}
